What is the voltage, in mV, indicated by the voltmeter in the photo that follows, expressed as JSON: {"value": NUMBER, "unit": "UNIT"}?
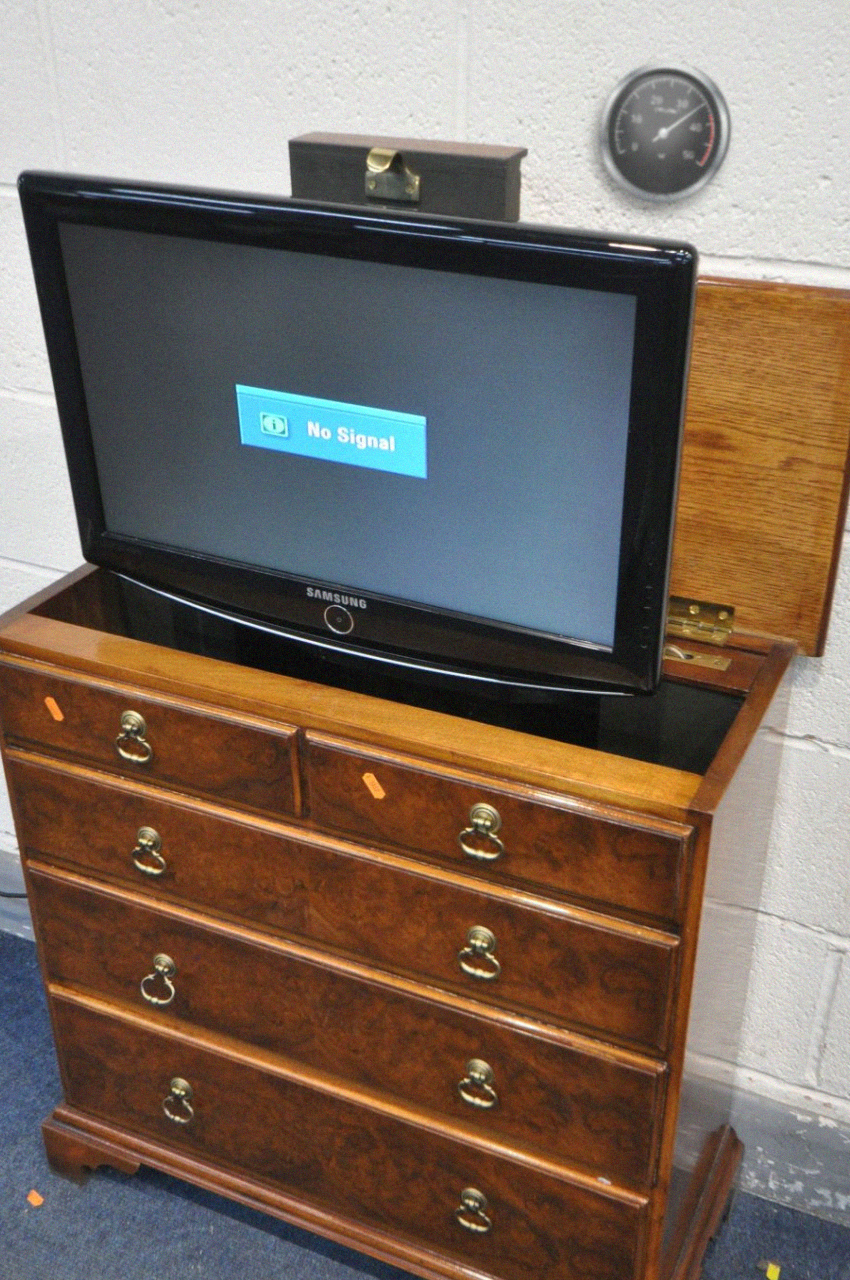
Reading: {"value": 35, "unit": "mV"}
